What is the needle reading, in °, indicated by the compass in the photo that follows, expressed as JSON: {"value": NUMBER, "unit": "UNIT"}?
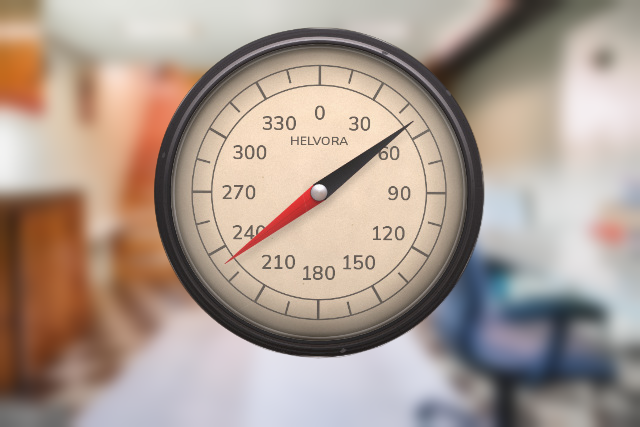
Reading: {"value": 232.5, "unit": "°"}
